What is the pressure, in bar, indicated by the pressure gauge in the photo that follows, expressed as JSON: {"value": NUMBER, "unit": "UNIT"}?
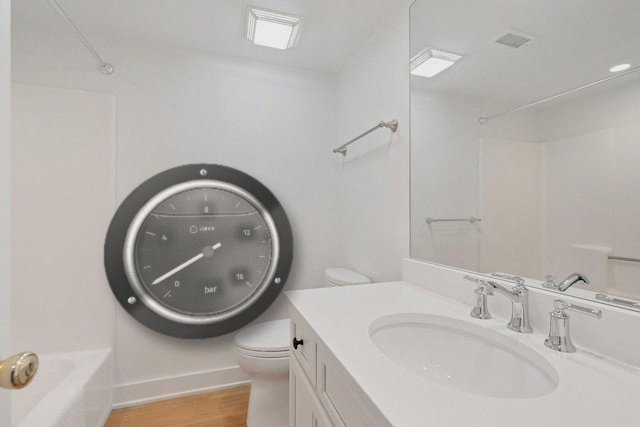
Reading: {"value": 1, "unit": "bar"}
